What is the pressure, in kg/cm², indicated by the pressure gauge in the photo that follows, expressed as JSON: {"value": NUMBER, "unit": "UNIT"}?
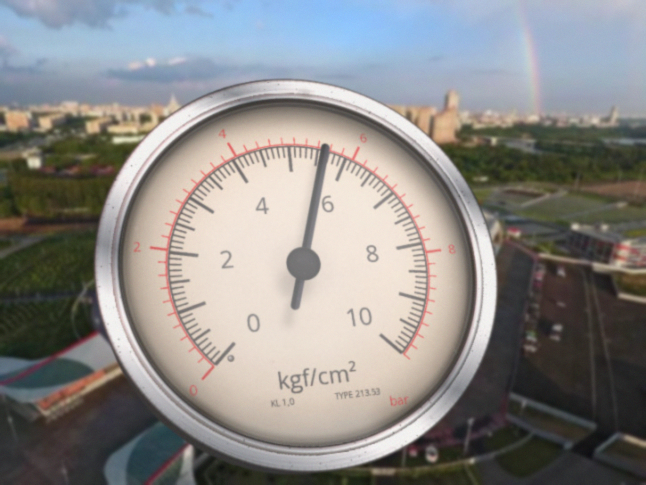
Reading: {"value": 5.6, "unit": "kg/cm²"}
